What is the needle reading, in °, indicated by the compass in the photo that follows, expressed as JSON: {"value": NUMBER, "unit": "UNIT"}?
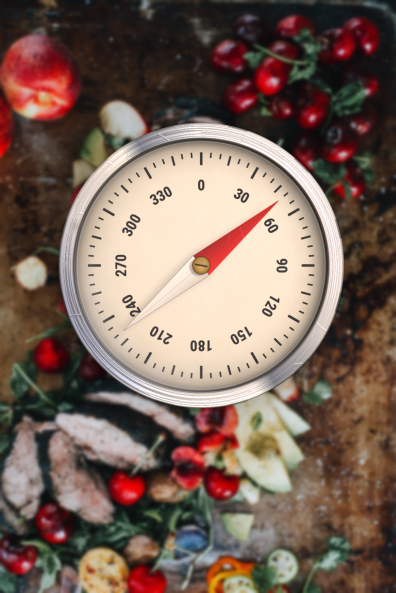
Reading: {"value": 50, "unit": "°"}
